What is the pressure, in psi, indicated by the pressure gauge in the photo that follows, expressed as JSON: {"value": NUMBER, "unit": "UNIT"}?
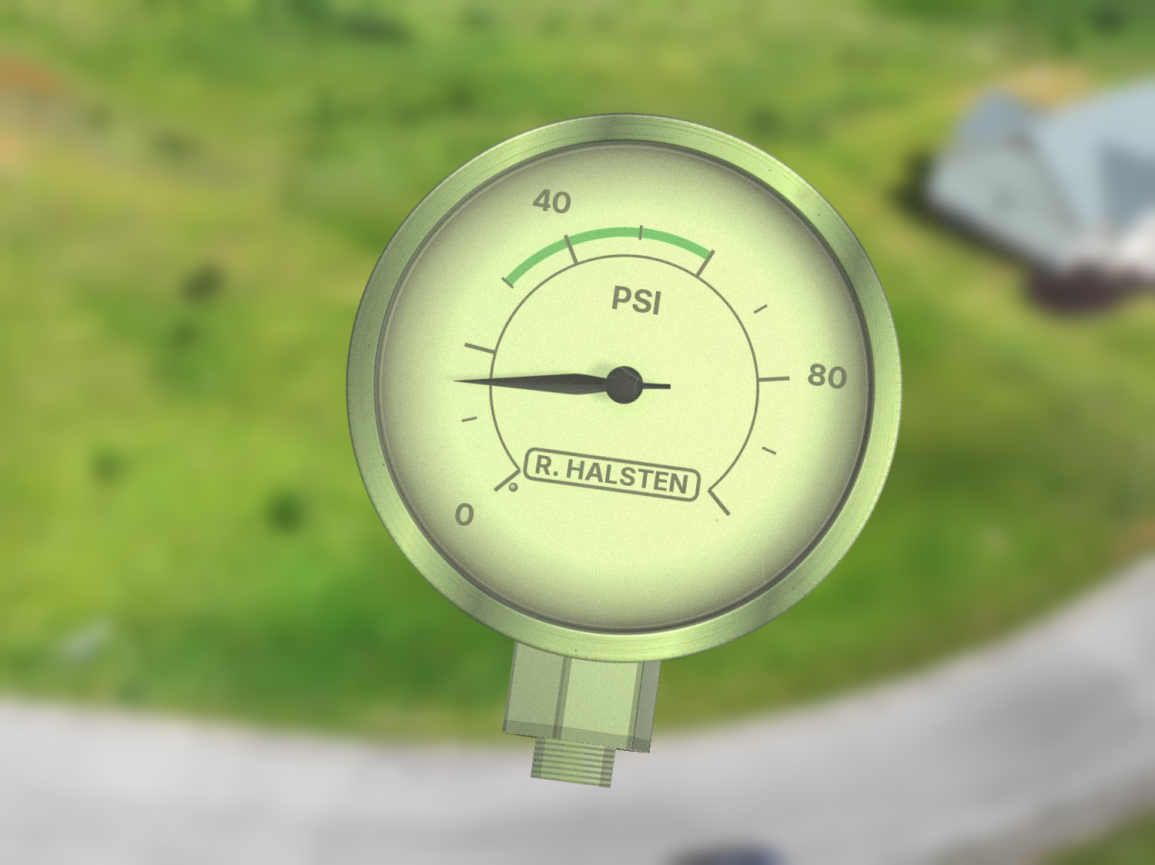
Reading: {"value": 15, "unit": "psi"}
